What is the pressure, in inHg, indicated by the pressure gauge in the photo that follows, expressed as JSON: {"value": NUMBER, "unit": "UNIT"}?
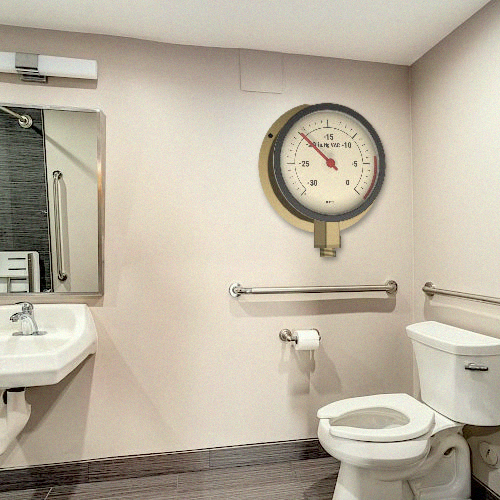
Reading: {"value": -20, "unit": "inHg"}
